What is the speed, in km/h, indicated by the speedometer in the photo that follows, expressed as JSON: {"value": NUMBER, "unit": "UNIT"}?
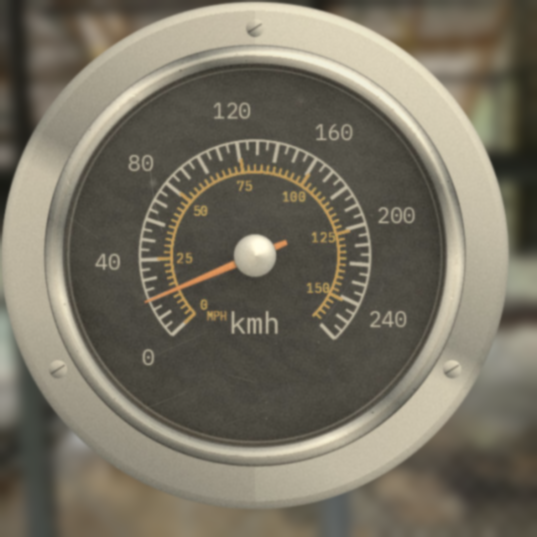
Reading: {"value": 20, "unit": "km/h"}
